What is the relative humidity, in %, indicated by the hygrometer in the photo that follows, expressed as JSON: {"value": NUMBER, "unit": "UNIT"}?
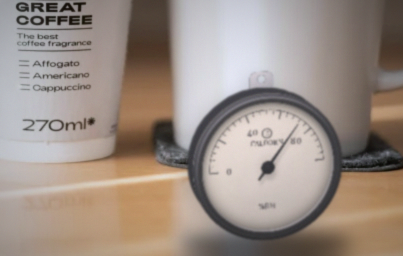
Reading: {"value": 72, "unit": "%"}
